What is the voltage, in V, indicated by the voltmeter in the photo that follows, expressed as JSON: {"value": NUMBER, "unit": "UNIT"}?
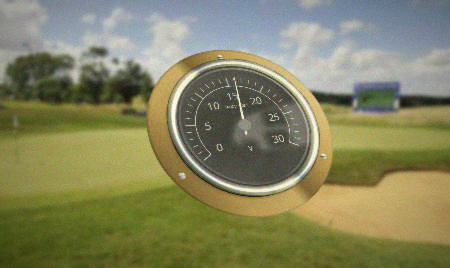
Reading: {"value": 16, "unit": "V"}
